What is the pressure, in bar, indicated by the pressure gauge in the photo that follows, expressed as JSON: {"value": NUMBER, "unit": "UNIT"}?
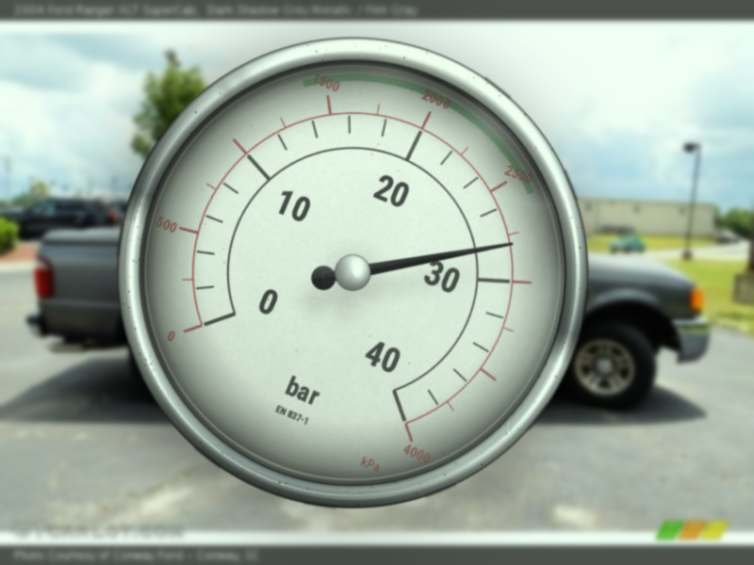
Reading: {"value": 28, "unit": "bar"}
